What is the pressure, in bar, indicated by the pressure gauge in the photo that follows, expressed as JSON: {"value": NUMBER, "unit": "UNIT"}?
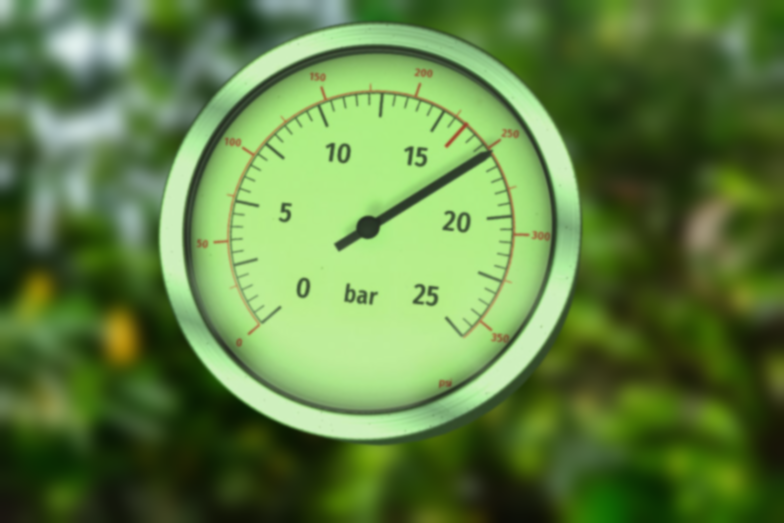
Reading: {"value": 17.5, "unit": "bar"}
